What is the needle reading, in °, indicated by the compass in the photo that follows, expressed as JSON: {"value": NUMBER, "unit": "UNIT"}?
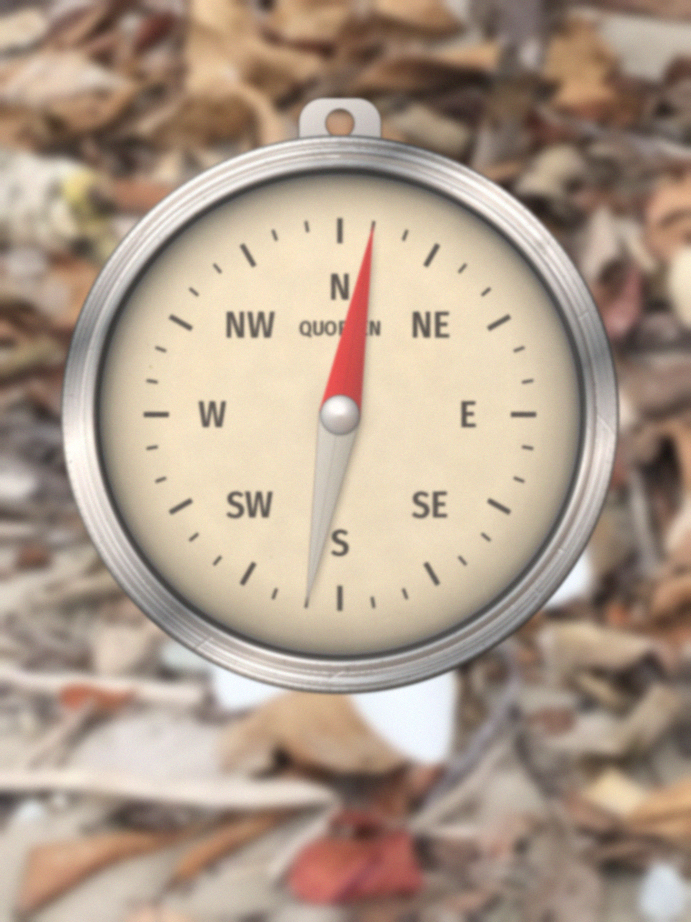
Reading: {"value": 10, "unit": "°"}
